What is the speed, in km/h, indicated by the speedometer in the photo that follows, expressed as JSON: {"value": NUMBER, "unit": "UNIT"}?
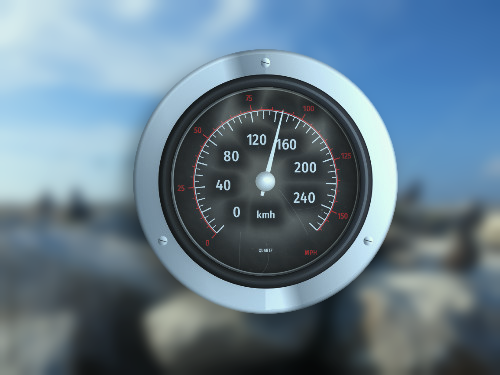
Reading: {"value": 145, "unit": "km/h"}
